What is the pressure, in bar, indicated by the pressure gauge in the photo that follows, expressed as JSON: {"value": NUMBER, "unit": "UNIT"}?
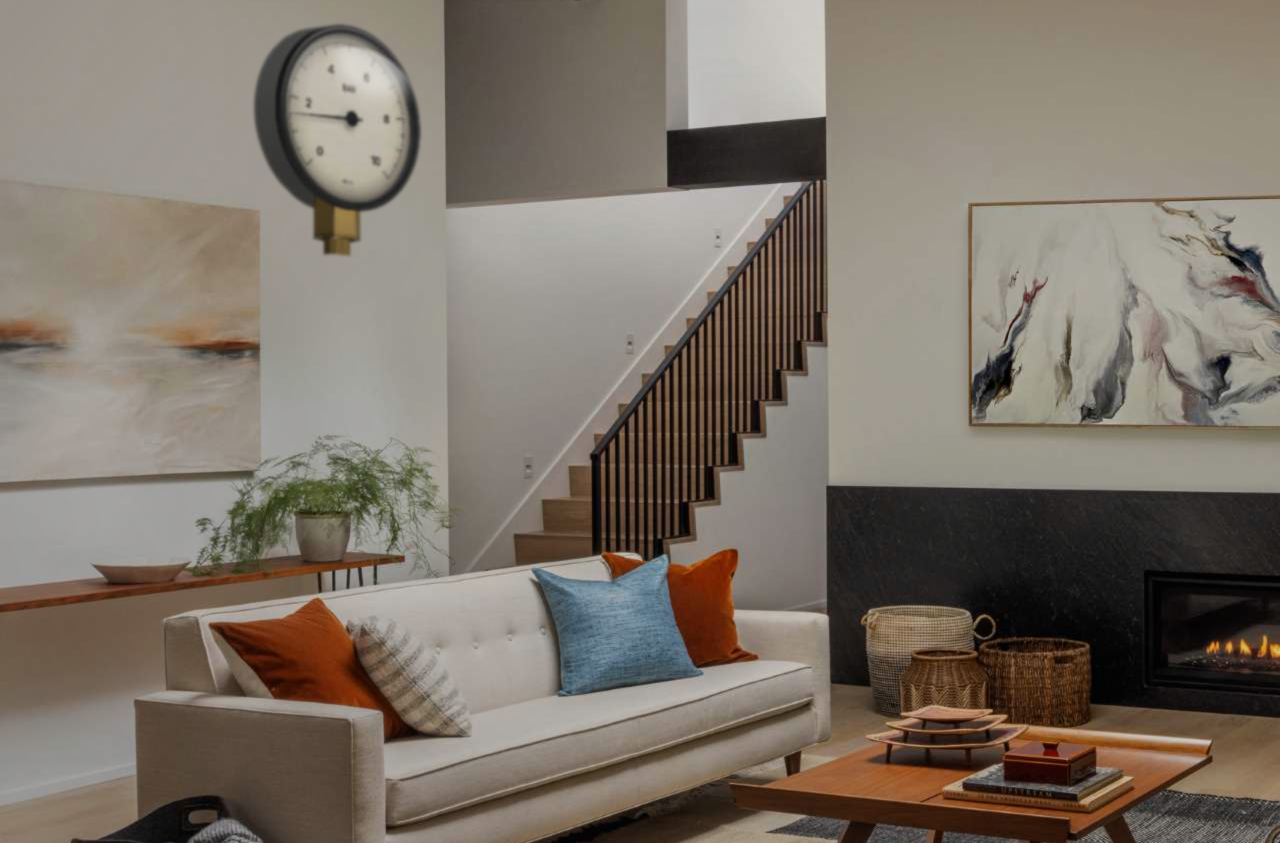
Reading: {"value": 1.5, "unit": "bar"}
